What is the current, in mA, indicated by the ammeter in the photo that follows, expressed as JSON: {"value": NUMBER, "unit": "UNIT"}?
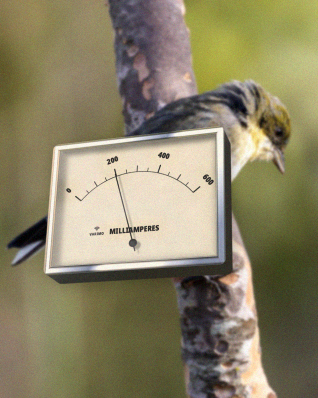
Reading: {"value": 200, "unit": "mA"}
